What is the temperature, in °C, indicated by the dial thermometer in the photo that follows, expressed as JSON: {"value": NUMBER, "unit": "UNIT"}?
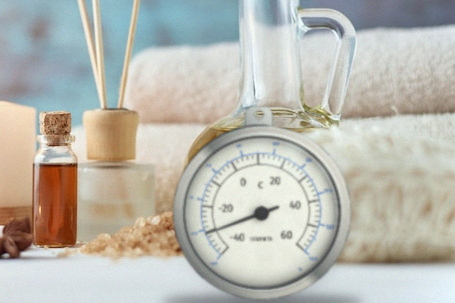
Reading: {"value": -30, "unit": "°C"}
